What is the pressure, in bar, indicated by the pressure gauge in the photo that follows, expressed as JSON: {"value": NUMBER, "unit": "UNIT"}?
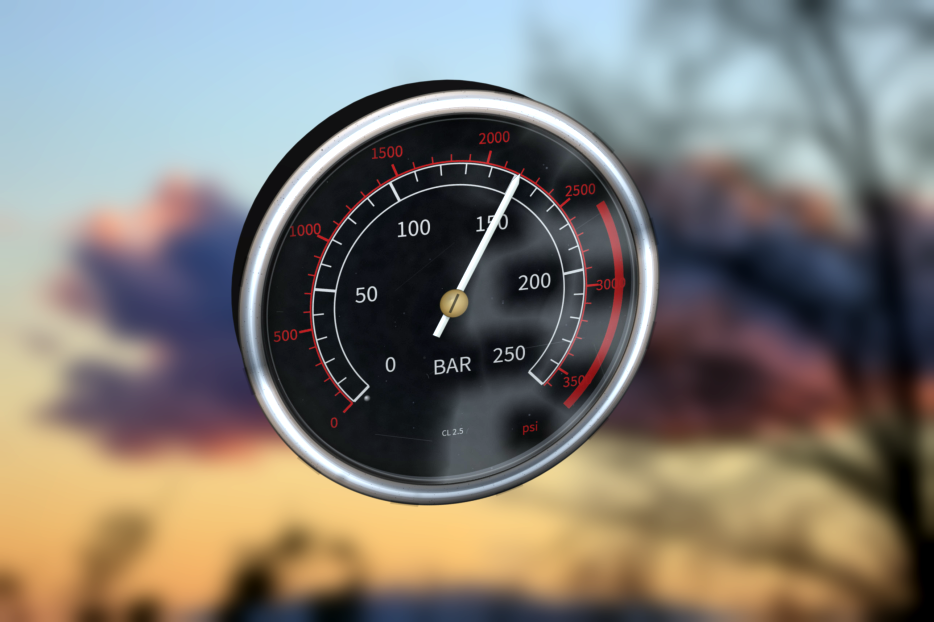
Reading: {"value": 150, "unit": "bar"}
